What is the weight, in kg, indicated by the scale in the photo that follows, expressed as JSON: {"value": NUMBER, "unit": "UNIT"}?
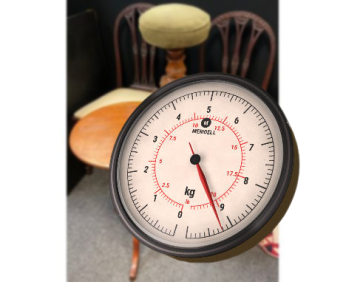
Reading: {"value": 9.2, "unit": "kg"}
